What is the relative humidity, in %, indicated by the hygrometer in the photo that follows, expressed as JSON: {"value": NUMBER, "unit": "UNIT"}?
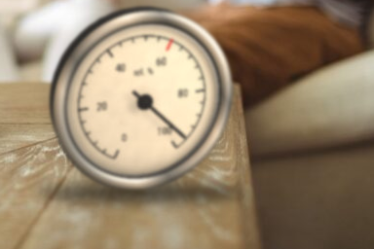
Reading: {"value": 96, "unit": "%"}
